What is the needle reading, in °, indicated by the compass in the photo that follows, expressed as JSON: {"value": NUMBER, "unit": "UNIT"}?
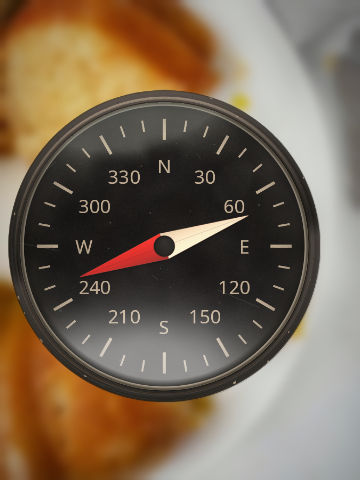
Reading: {"value": 250, "unit": "°"}
